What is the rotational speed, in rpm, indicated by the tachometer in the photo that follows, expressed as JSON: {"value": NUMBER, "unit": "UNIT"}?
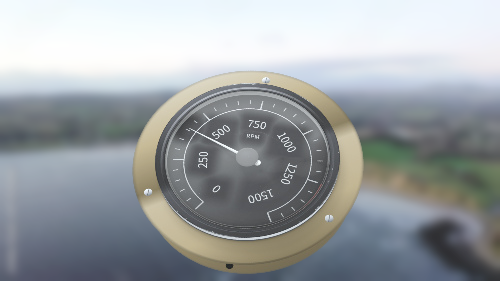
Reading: {"value": 400, "unit": "rpm"}
